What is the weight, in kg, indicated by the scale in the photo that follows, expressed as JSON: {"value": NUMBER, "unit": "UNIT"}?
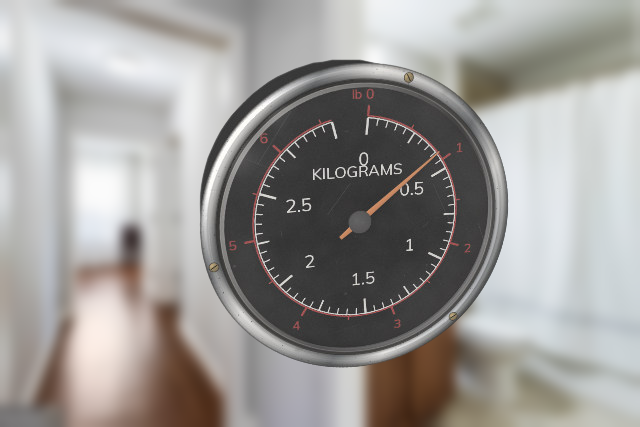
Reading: {"value": 0.4, "unit": "kg"}
